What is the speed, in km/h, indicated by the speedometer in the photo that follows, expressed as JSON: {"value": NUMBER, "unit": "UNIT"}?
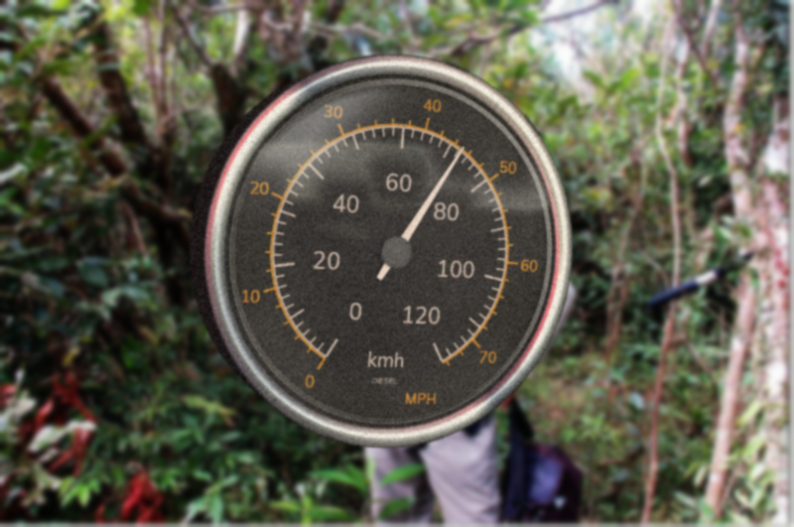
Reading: {"value": 72, "unit": "km/h"}
